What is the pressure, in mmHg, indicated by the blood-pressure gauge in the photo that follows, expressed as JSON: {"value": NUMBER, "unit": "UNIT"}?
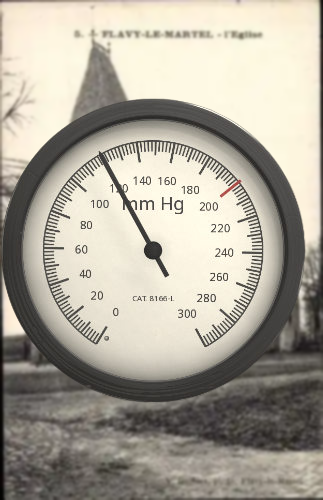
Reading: {"value": 120, "unit": "mmHg"}
